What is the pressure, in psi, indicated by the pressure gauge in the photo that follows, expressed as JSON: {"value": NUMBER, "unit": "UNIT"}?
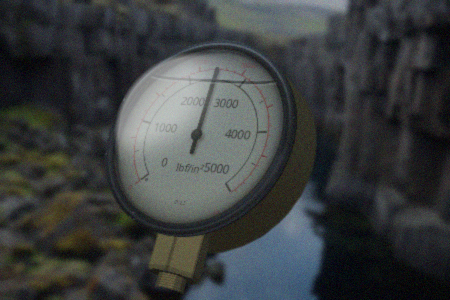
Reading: {"value": 2500, "unit": "psi"}
